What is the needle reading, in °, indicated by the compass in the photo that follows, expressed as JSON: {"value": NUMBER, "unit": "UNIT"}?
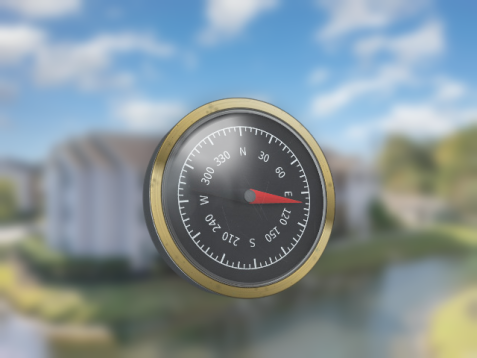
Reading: {"value": 100, "unit": "°"}
